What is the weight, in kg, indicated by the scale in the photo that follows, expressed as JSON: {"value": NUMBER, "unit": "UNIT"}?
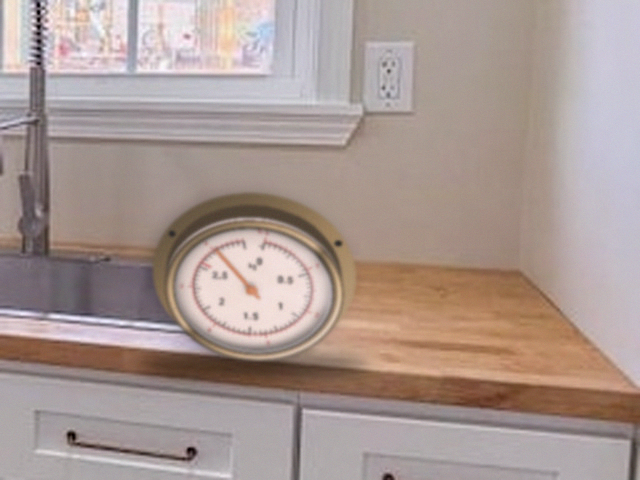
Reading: {"value": 2.75, "unit": "kg"}
